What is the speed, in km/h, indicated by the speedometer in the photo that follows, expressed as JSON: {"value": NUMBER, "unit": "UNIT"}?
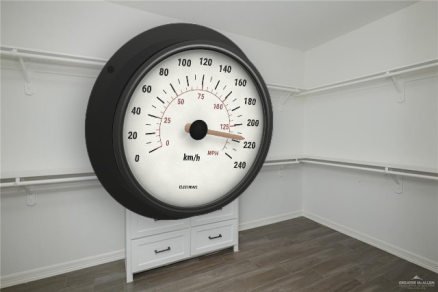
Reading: {"value": 215, "unit": "km/h"}
